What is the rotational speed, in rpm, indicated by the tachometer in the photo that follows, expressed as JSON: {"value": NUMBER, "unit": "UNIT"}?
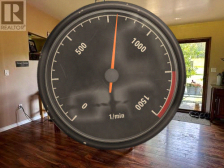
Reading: {"value": 800, "unit": "rpm"}
